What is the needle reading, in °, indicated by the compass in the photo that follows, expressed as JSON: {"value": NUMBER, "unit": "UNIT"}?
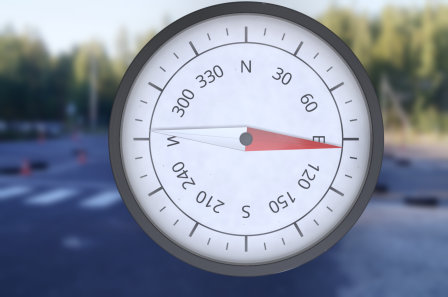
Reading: {"value": 95, "unit": "°"}
